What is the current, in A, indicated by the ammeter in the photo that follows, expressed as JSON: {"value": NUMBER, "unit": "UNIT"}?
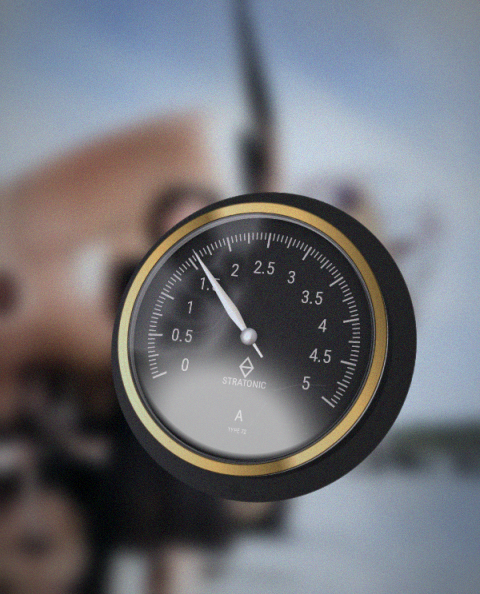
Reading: {"value": 1.6, "unit": "A"}
